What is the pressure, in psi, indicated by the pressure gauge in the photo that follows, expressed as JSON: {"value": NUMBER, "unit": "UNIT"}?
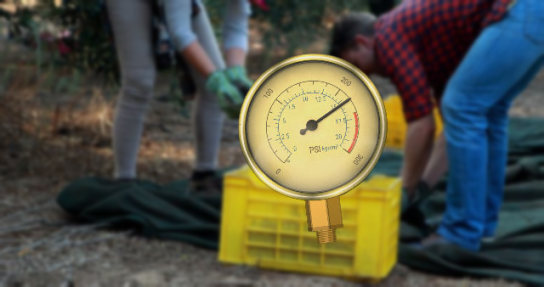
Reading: {"value": 220, "unit": "psi"}
